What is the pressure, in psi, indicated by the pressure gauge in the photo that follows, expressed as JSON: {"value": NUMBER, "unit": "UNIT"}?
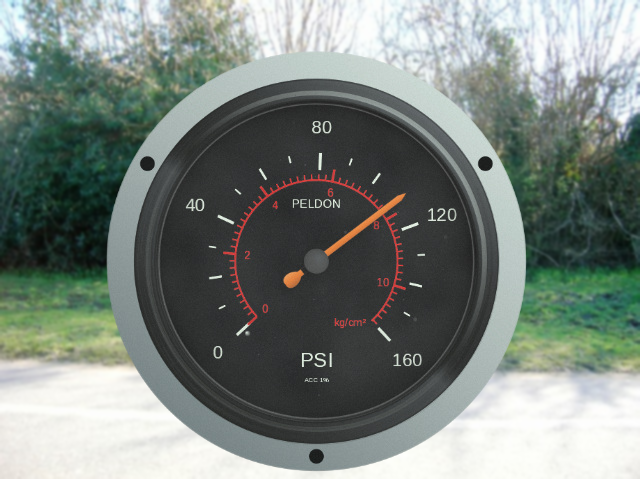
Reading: {"value": 110, "unit": "psi"}
